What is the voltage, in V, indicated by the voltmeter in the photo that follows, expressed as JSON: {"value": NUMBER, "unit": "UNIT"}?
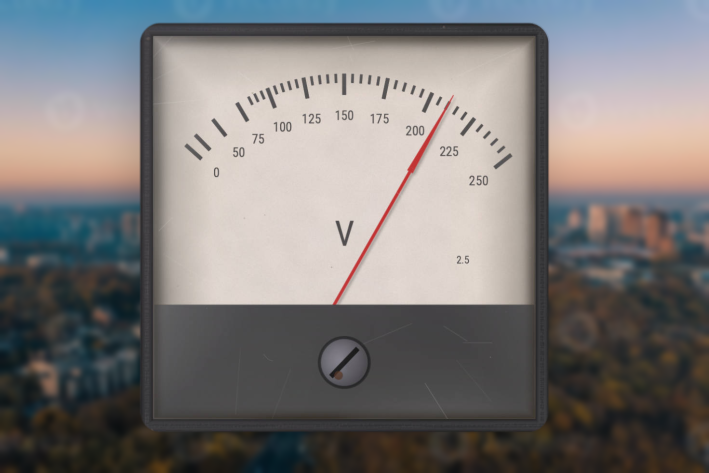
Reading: {"value": 210, "unit": "V"}
